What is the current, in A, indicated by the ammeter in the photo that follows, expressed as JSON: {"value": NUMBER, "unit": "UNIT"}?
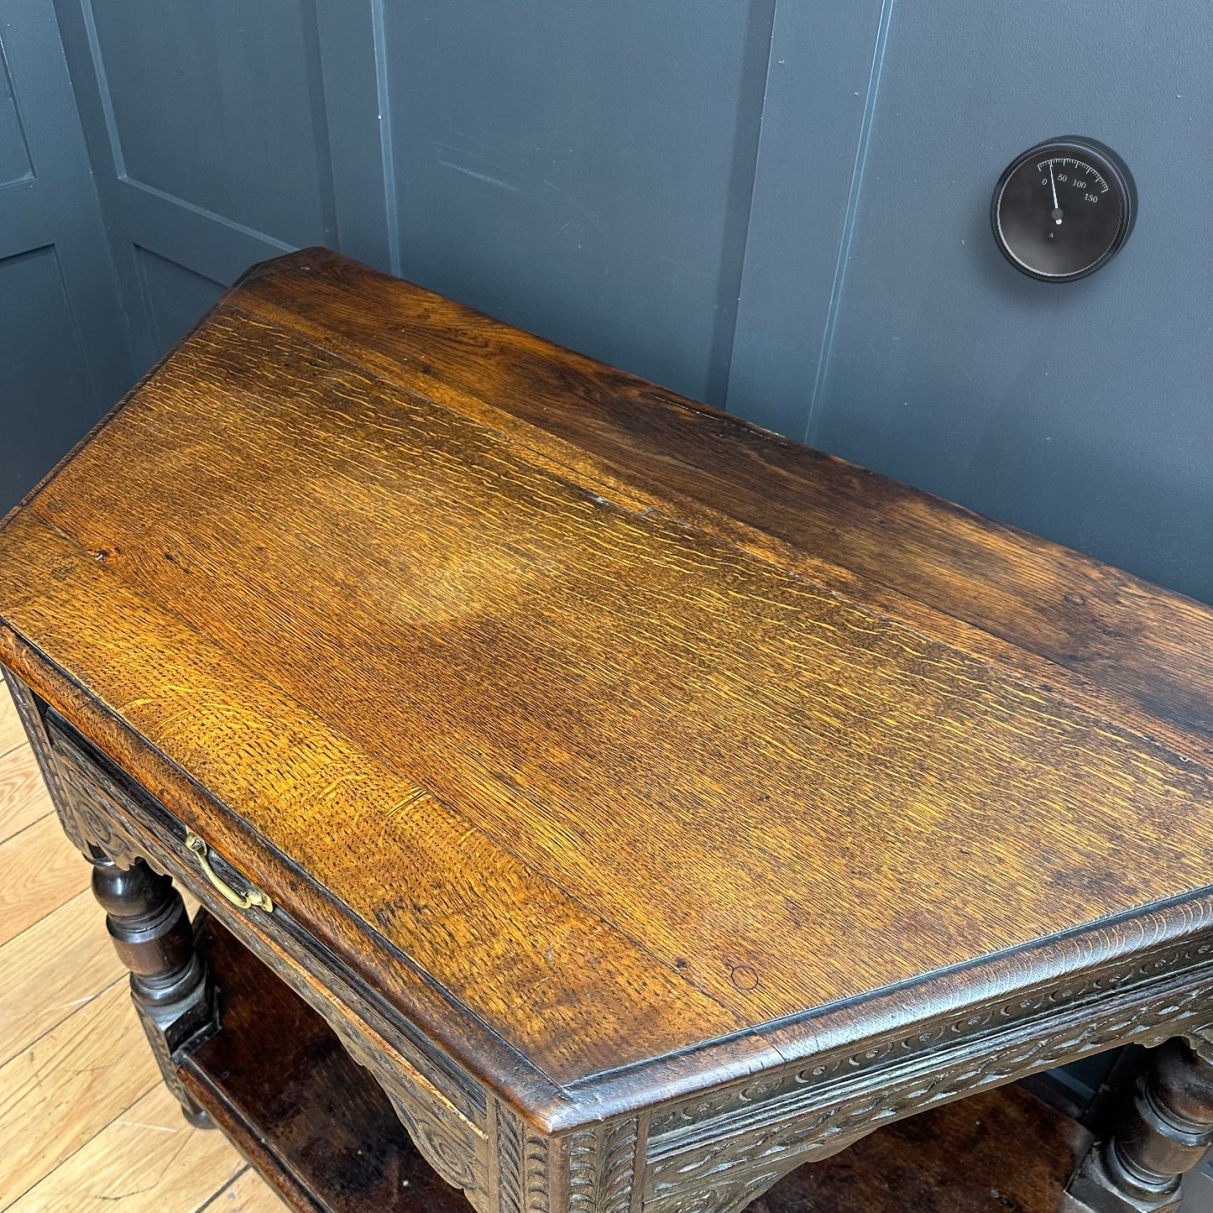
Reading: {"value": 25, "unit": "A"}
